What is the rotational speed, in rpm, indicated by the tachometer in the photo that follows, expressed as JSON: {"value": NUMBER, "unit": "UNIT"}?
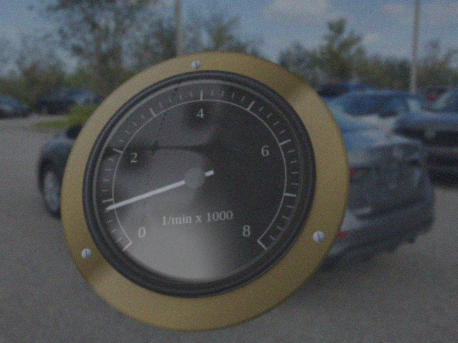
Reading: {"value": 800, "unit": "rpm"}
